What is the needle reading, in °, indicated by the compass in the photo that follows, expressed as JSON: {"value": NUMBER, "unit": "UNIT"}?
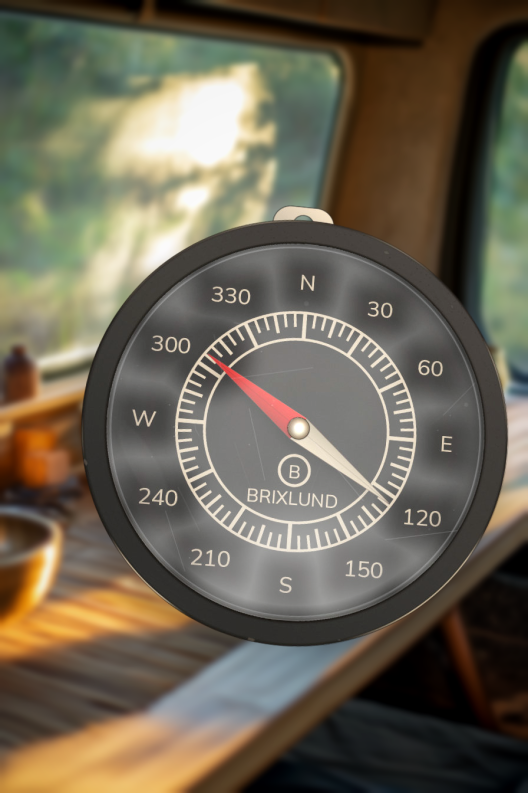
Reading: {"value": 305, "unit": "°"}
